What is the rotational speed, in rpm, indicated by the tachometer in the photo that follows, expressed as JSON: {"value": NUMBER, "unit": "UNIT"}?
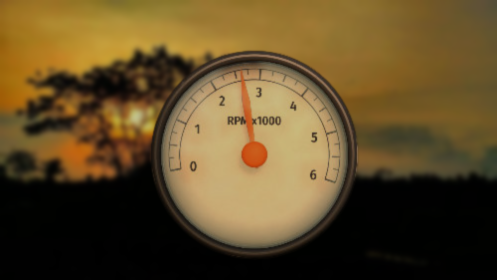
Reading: {"value": 2625, "unit": "rpm"}
